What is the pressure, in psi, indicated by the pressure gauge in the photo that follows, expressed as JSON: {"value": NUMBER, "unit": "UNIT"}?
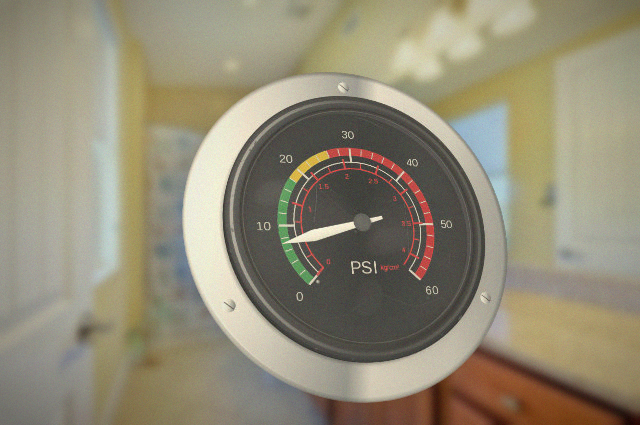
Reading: {"value": 7, "unit": "psi"}
